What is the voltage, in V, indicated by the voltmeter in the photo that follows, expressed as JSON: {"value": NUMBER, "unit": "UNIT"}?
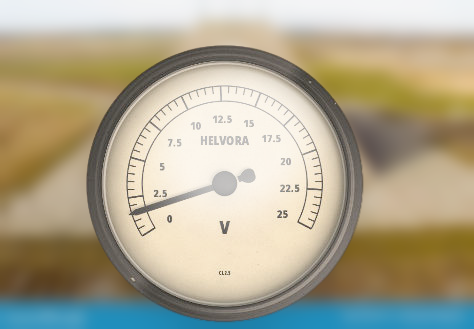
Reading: {"value": 1.5, "unit": "V"}
